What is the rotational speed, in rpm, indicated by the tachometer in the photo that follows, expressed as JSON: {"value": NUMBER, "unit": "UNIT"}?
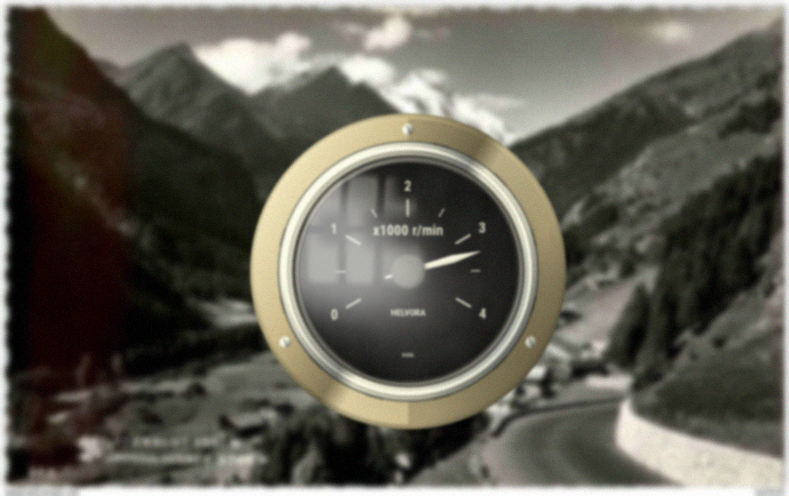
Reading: {"value": 3250, "unit": "rpm"}
